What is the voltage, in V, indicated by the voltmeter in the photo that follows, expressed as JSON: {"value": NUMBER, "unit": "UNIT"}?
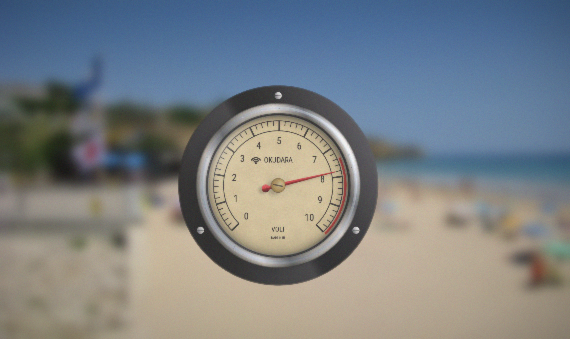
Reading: {"value": 7.8, "unit": "V"}
